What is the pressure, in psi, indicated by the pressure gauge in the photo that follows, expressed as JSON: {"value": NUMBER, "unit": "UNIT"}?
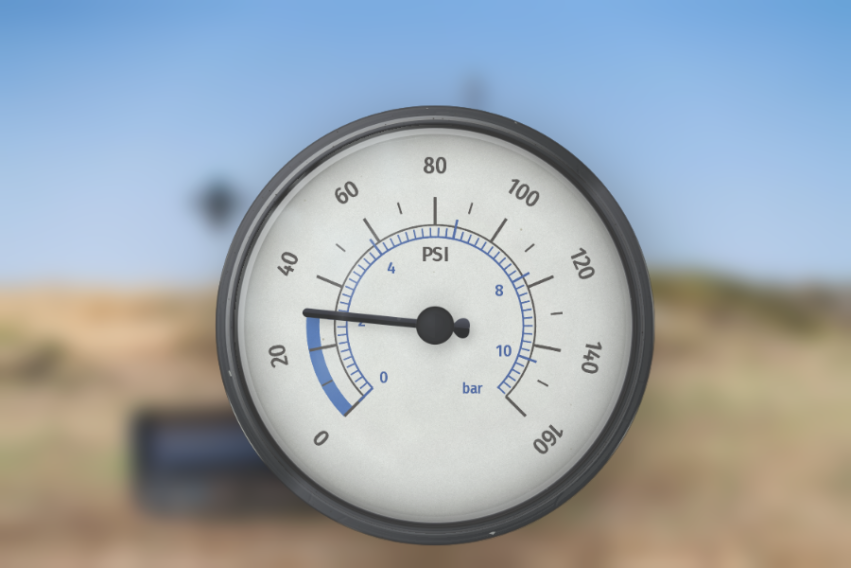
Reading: {"value": 30, "unit": "psi"}
